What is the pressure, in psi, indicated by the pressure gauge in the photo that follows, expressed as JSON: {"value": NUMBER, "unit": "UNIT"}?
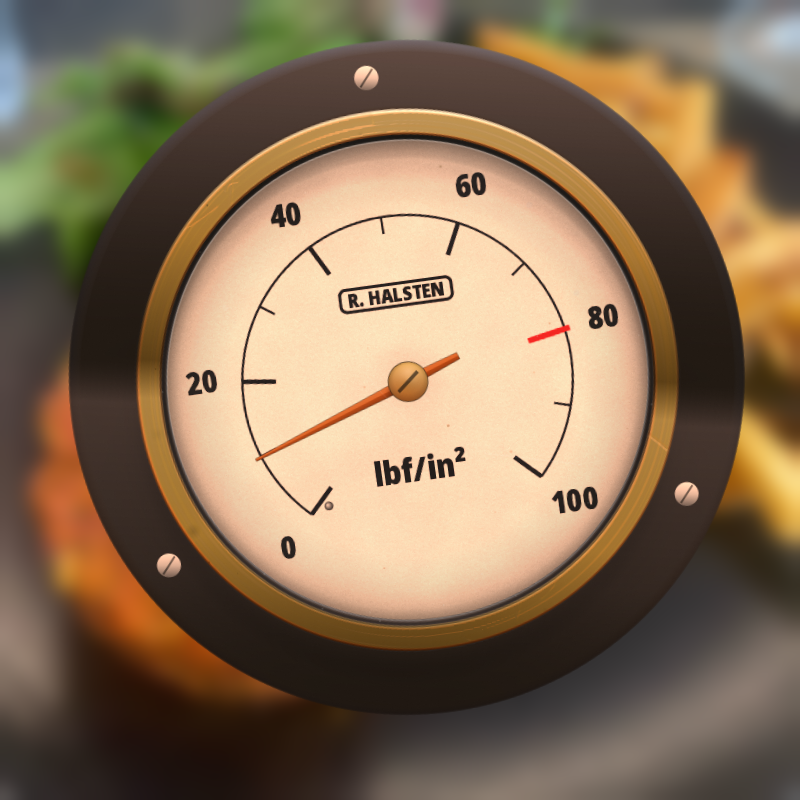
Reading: {"value": 10, "unit": "psi"}
